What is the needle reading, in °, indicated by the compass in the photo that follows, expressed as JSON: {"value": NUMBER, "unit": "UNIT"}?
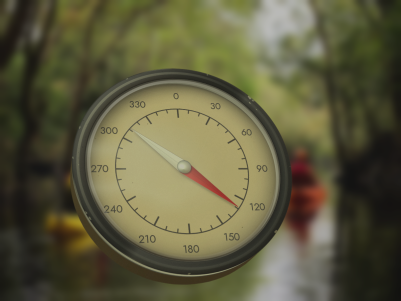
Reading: {"value": 130, "unit": "°"}
